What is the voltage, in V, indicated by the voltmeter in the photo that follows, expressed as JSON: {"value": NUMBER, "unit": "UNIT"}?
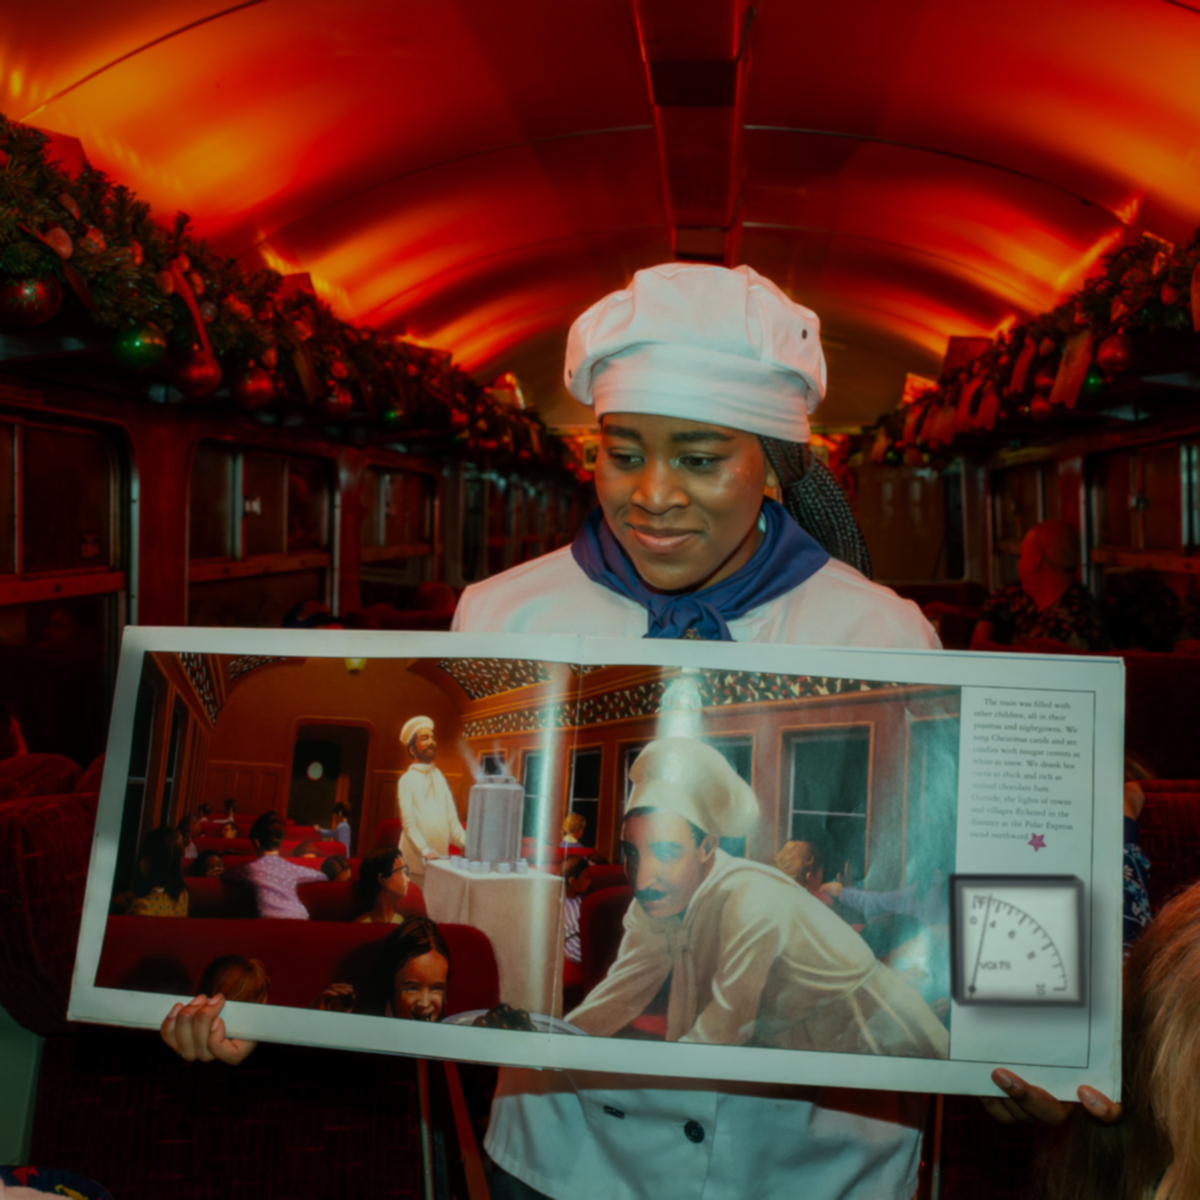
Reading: {"value": 3, "unit": "V"}
